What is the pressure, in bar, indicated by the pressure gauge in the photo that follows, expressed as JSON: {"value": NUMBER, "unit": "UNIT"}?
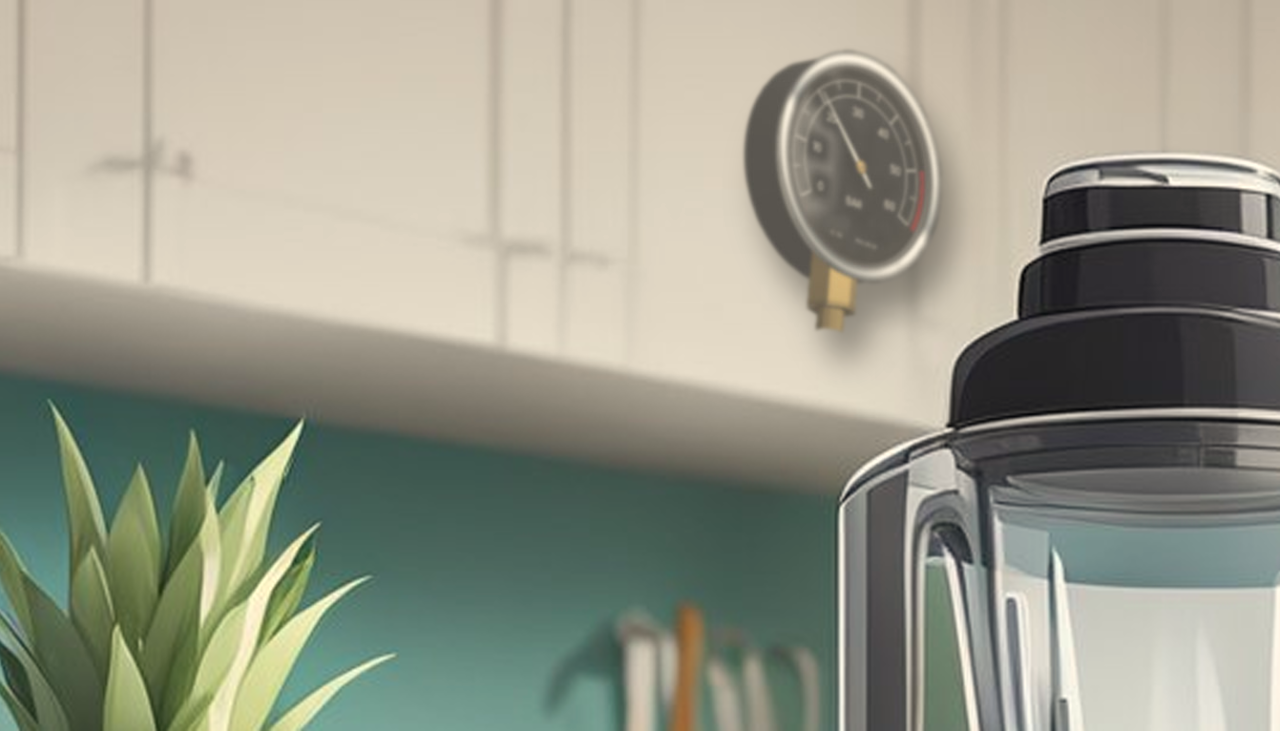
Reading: {"value": 20, "unit": "bar"}
